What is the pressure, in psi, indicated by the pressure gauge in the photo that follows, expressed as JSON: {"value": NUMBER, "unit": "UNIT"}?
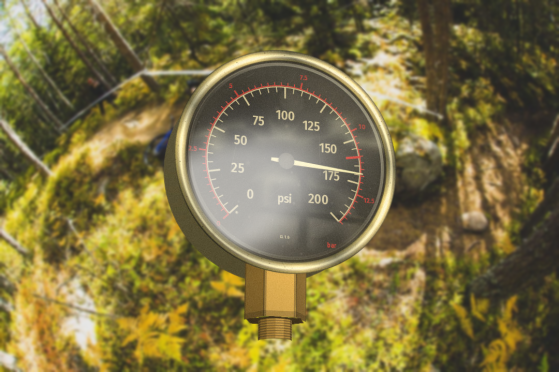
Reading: {"value": 170, "unit": "psi"}
